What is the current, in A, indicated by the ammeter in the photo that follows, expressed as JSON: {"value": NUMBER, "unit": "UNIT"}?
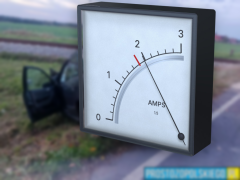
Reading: {"value": 2, "unit": "A"}
